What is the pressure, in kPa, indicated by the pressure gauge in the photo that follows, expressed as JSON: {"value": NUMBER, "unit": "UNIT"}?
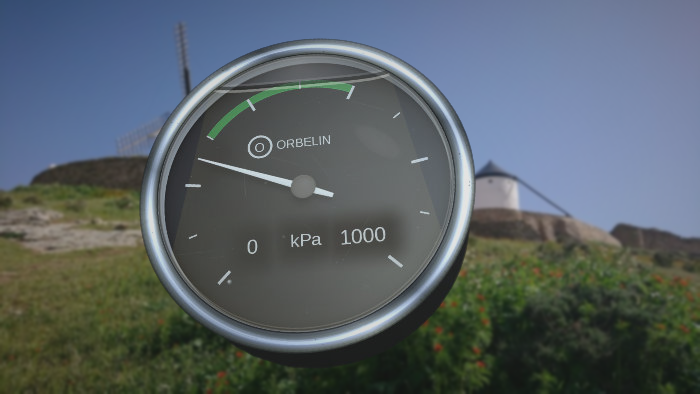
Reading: {"value": 250, "unit": "kPa"}
